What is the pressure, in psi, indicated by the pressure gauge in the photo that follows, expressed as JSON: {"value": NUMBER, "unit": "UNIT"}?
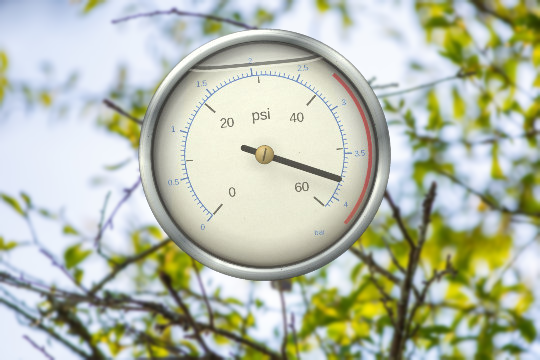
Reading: {"value": 55, "unit": "psi"}
